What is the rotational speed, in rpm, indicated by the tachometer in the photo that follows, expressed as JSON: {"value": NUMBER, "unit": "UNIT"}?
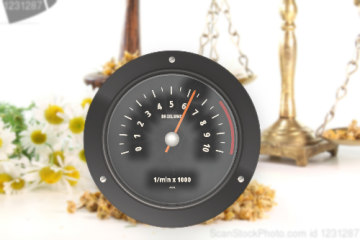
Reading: {"value": 6250, "unit": "rpm"}
